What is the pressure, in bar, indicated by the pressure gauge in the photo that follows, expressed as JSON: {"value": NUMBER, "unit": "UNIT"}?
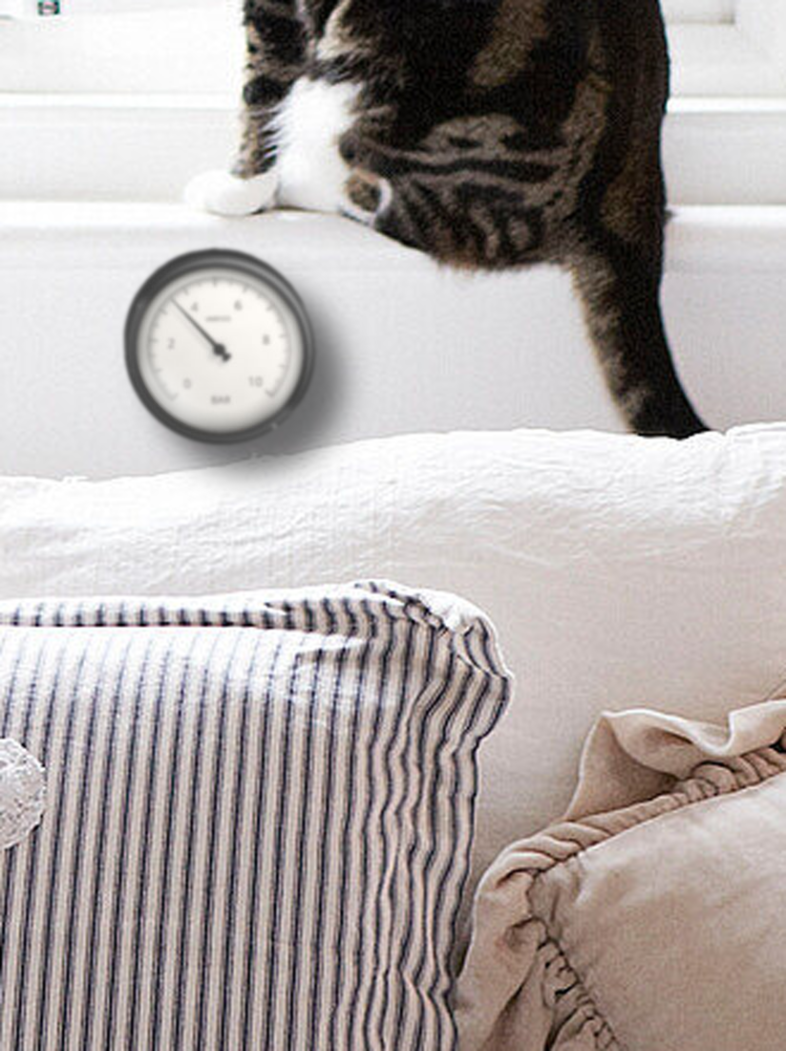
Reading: {"value": 3.5, "unit": "bar"}
